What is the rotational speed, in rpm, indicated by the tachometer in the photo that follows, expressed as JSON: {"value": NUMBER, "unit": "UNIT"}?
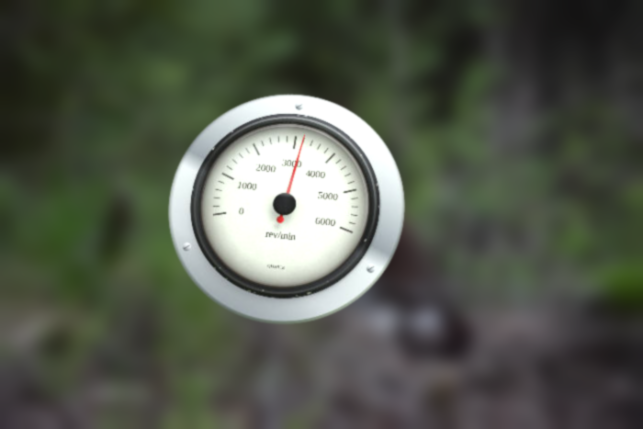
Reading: {"value": 3200, "unit": "rpm"}
